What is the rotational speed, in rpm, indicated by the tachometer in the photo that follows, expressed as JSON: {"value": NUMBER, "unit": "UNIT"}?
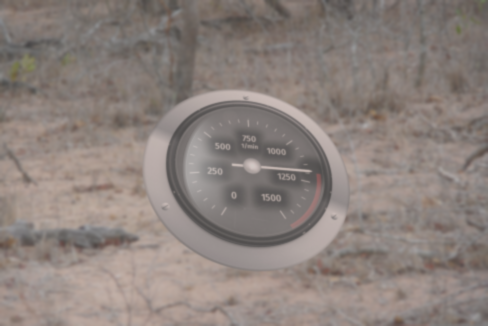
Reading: {"value": 1200, "unit": "rpm"}
